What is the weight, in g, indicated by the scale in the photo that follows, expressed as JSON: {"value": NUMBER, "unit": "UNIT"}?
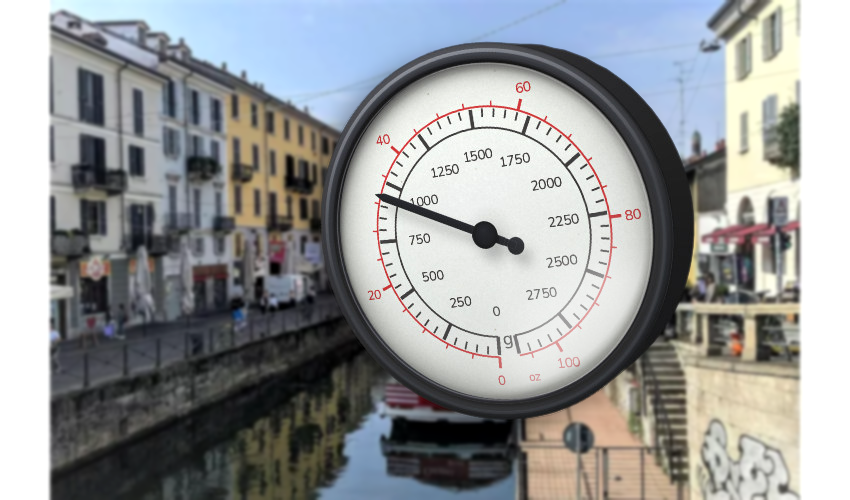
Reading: {"value": 950, "unit": "g"}
